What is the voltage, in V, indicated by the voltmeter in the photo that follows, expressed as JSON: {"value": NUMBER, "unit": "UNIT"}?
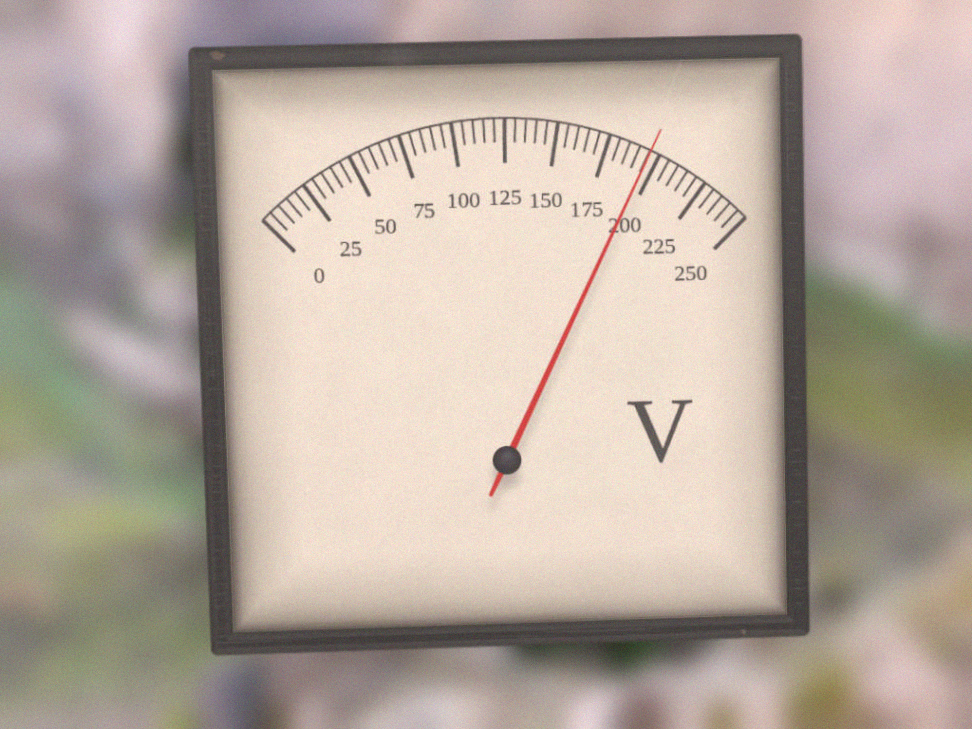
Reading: {"value": 195, "unit": "V"}
